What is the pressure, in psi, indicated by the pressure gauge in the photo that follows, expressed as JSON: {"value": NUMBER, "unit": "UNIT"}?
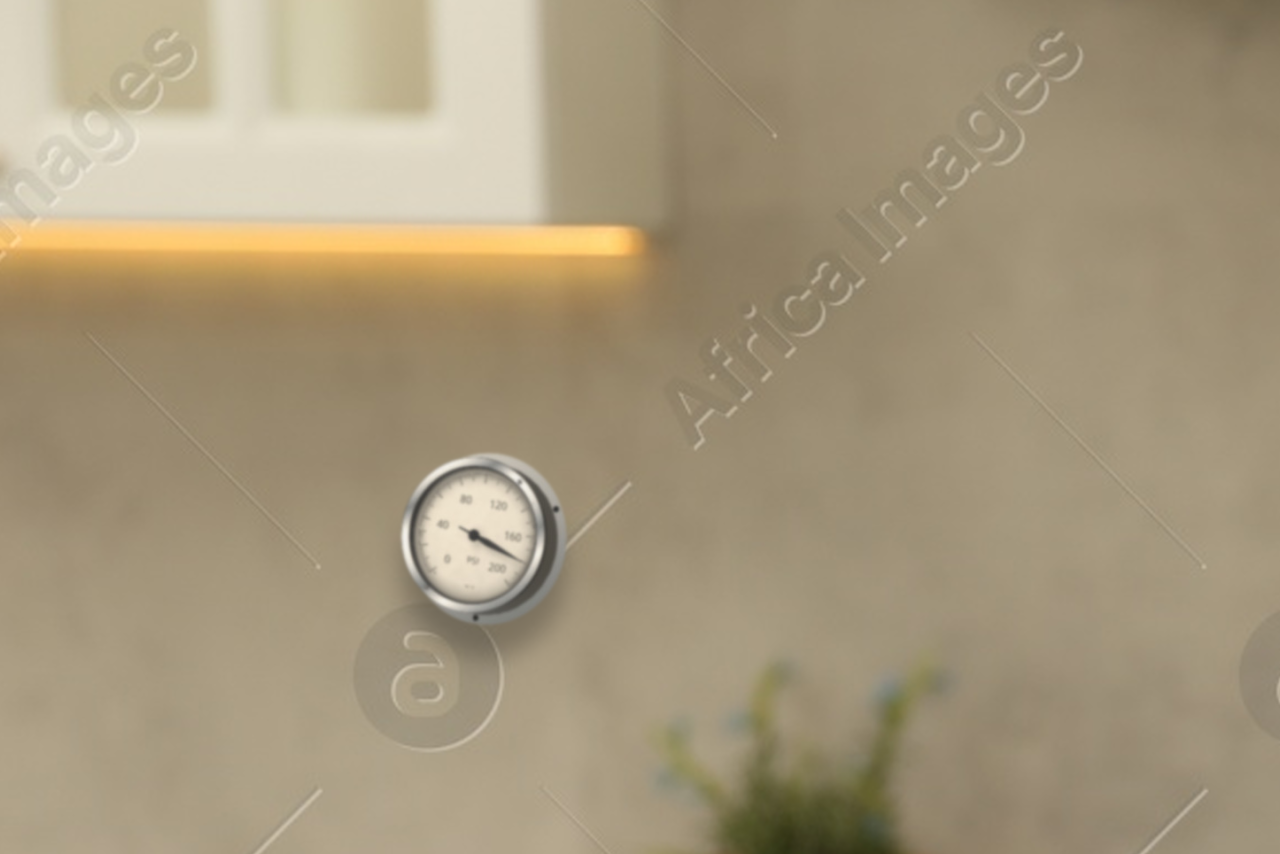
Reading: {"value": 180, "unit": "psi"}
